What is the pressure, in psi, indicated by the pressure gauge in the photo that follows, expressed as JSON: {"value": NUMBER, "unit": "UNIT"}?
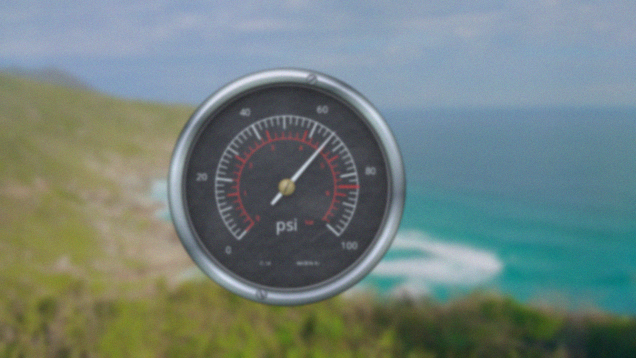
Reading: {"value": 66, "unit": "psi"}
